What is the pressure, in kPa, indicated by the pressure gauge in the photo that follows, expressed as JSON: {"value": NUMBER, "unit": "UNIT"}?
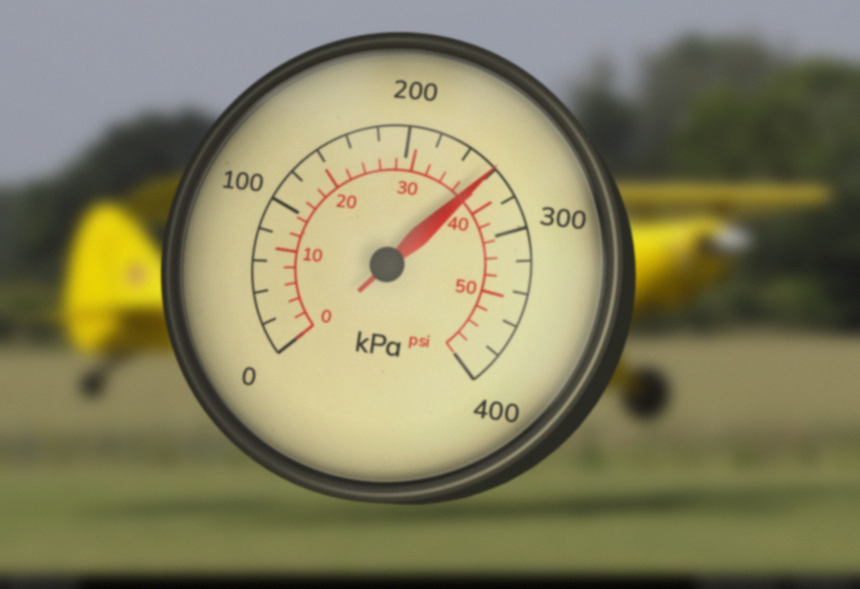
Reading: {"value": 260, "unit": "kPa"}
